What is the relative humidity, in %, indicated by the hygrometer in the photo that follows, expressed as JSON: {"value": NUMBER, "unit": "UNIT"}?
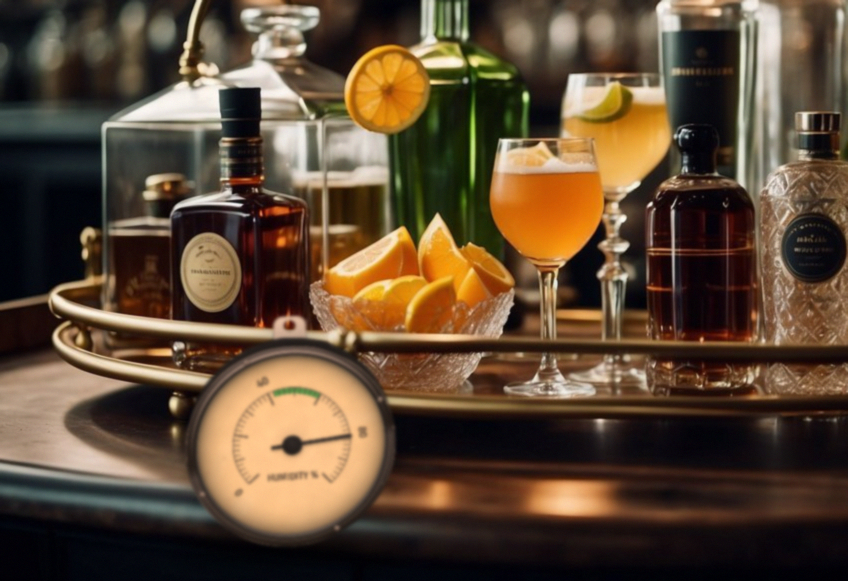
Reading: {"value": 80, "unit": "%"}
